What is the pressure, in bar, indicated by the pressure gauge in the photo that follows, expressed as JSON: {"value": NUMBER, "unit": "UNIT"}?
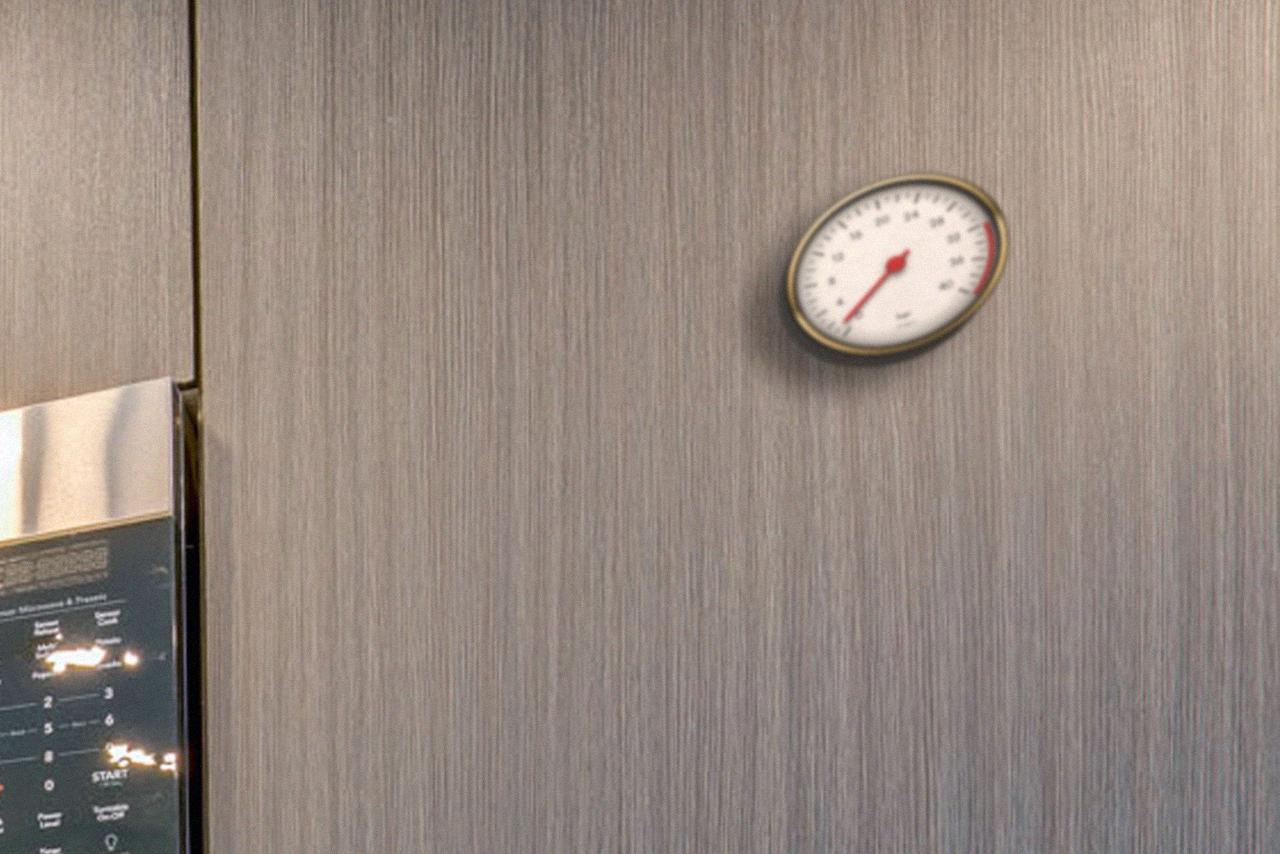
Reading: {"value": 1, "unit": "bar"}
